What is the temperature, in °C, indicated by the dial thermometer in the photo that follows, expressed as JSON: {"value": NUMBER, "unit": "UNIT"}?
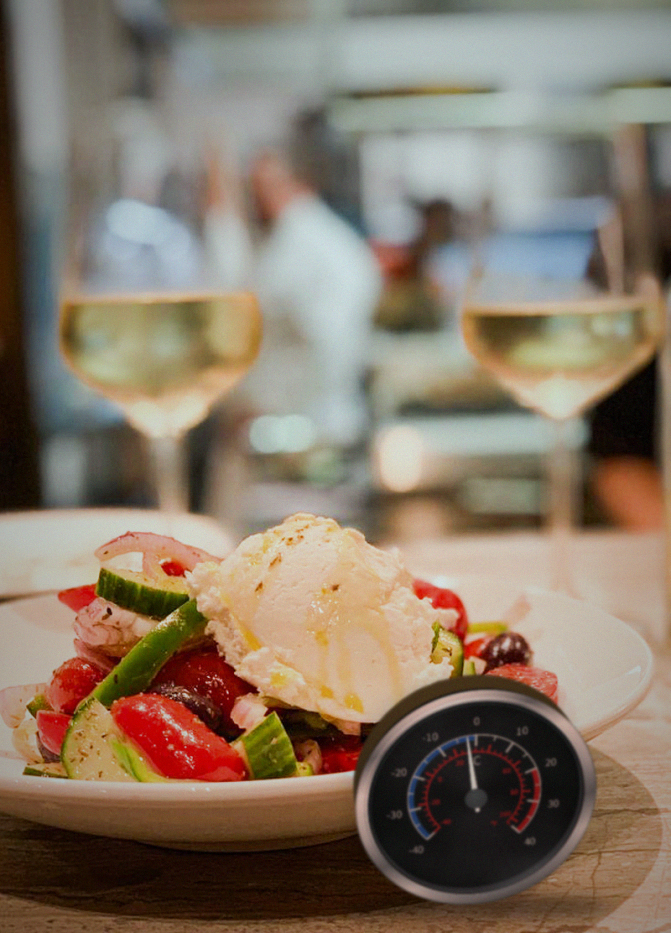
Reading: {"value": -2.5, "unit": "°C"}
